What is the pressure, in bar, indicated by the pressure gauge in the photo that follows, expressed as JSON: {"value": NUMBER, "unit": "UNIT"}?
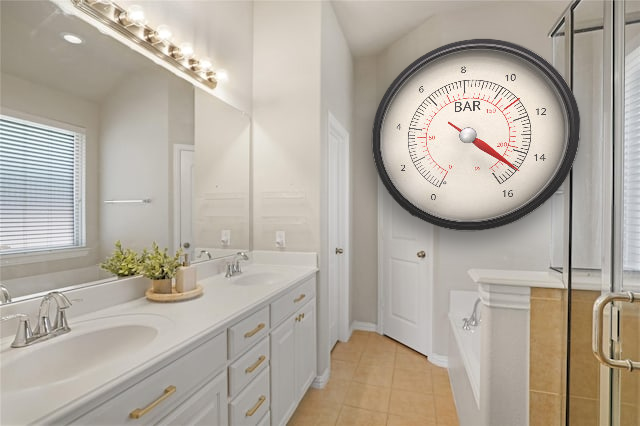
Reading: {"value": 15, "unit": "bar"}
